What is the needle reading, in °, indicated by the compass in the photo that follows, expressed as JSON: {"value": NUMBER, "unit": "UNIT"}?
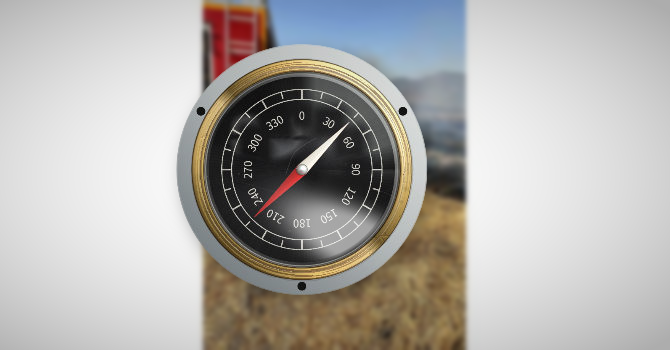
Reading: {"value": 225, "unit": "°"}
